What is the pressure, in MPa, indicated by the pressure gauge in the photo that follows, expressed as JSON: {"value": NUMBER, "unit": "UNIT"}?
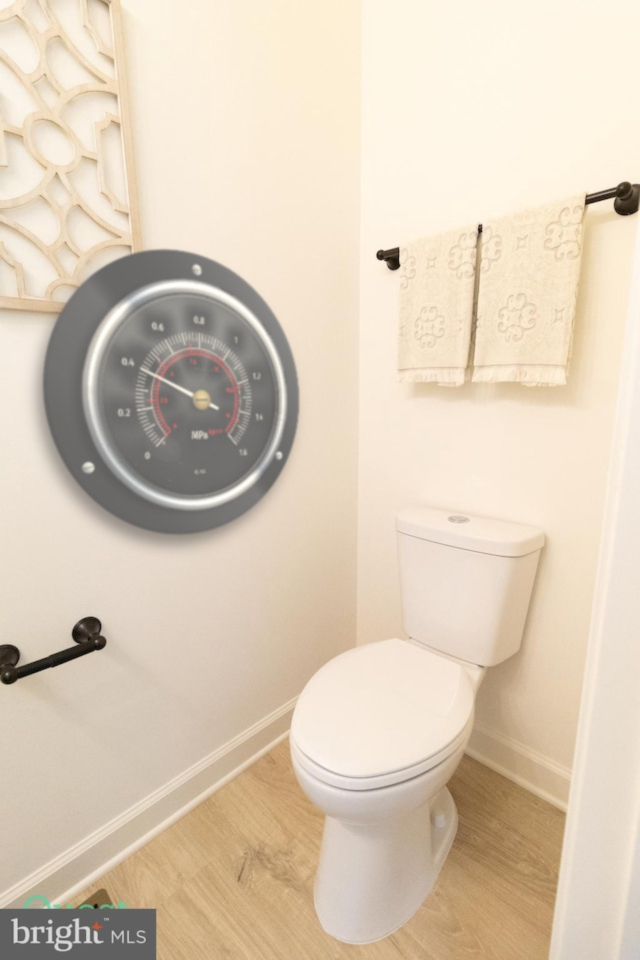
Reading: {"value": 0.4, "unit": "MPa"}
